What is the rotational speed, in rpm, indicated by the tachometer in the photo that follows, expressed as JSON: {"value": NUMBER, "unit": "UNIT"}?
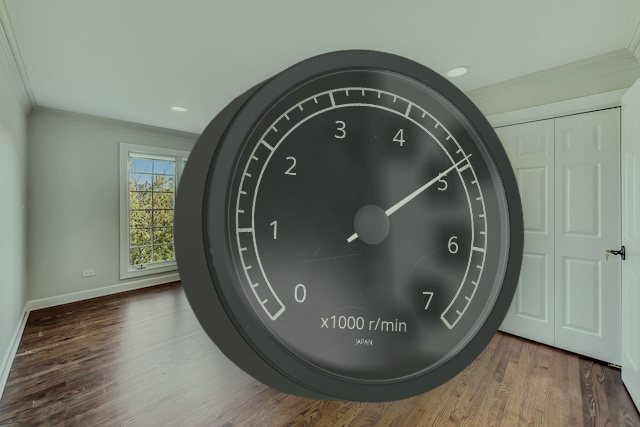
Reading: {"value": 4900, "unit": "rpm"}
